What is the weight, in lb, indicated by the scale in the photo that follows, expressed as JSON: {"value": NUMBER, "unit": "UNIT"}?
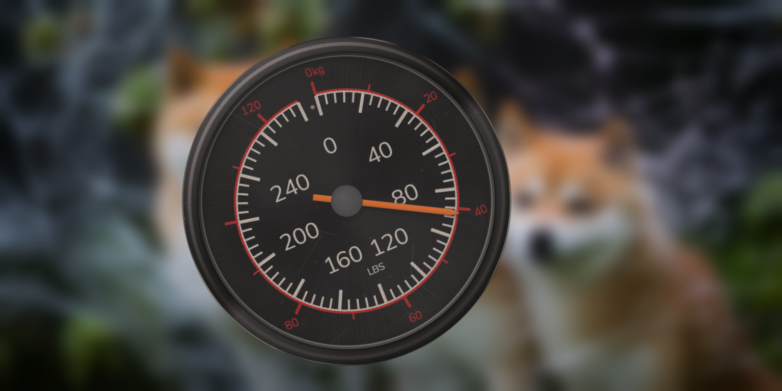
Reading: {"value": 90, "unit": "lb"}
